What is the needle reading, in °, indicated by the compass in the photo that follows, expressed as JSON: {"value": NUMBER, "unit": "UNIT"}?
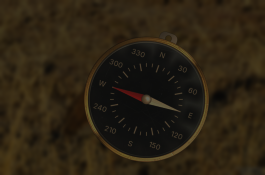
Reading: {"value": 270, "unit": "°"}
